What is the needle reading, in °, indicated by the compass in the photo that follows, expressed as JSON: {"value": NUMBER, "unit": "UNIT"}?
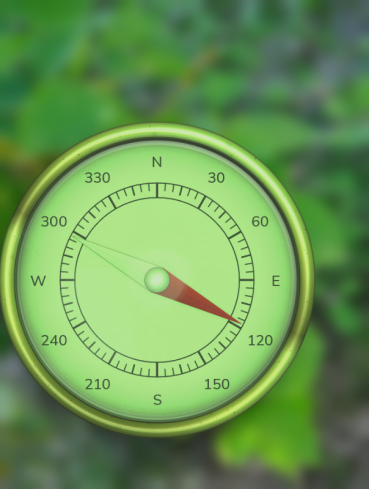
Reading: {"value": 117.5, "unit": "°"}
